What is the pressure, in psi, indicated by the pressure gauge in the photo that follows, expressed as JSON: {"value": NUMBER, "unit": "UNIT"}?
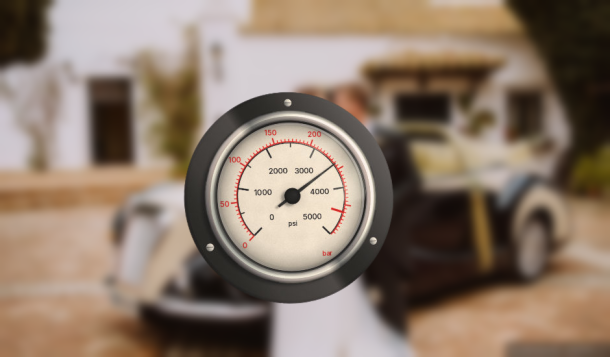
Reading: {"value": 3500, "unit": "psi"}
